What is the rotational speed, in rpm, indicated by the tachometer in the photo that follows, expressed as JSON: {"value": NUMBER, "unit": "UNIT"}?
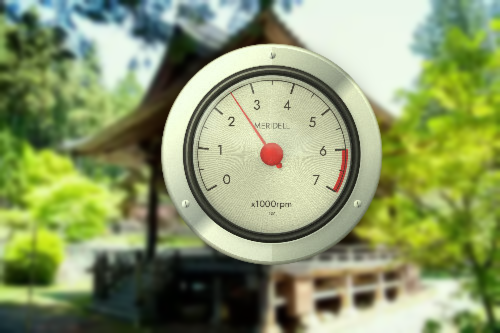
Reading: {"value": 2500, "unit": "rpm"}
